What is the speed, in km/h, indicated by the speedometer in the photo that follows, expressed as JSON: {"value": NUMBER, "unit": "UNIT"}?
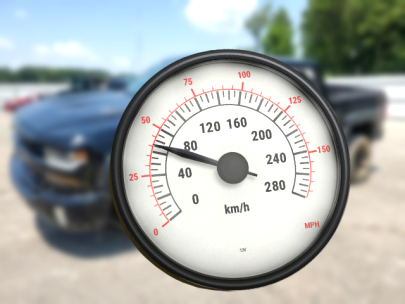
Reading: {"value": 65, "unit": "km/h"}
